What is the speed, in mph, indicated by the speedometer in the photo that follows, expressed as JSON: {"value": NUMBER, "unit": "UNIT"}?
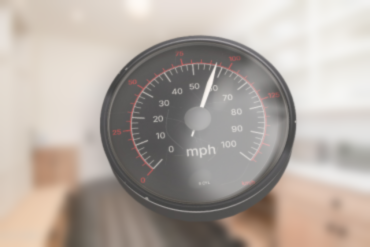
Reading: {"value": 58, "unit": "mph"}
